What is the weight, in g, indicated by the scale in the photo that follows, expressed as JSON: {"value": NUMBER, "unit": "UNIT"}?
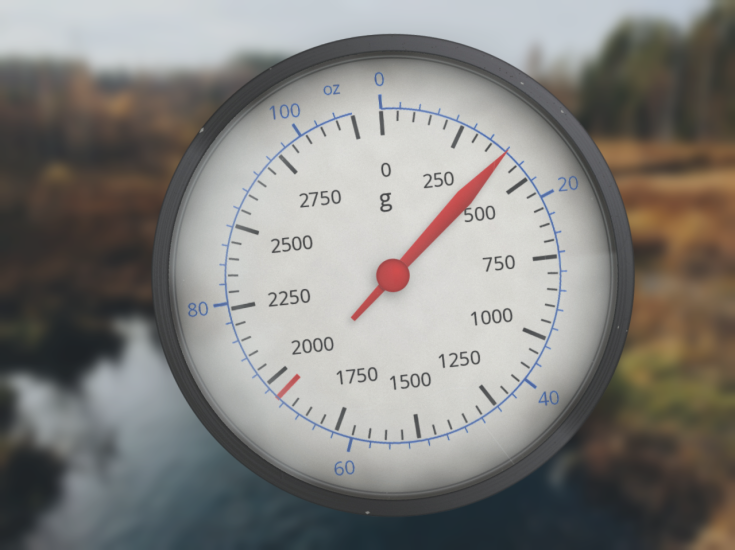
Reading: {"value": 400, "unit": "g"}
